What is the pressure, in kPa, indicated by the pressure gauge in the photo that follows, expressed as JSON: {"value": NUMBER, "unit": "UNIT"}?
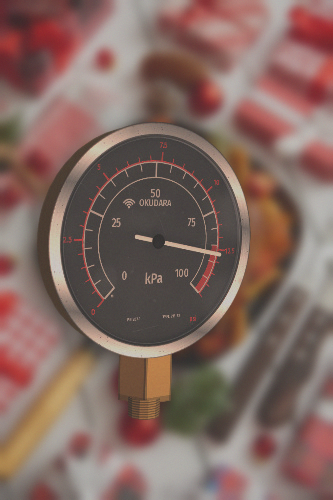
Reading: {"value": 87.5, "unit": "kPa"}
